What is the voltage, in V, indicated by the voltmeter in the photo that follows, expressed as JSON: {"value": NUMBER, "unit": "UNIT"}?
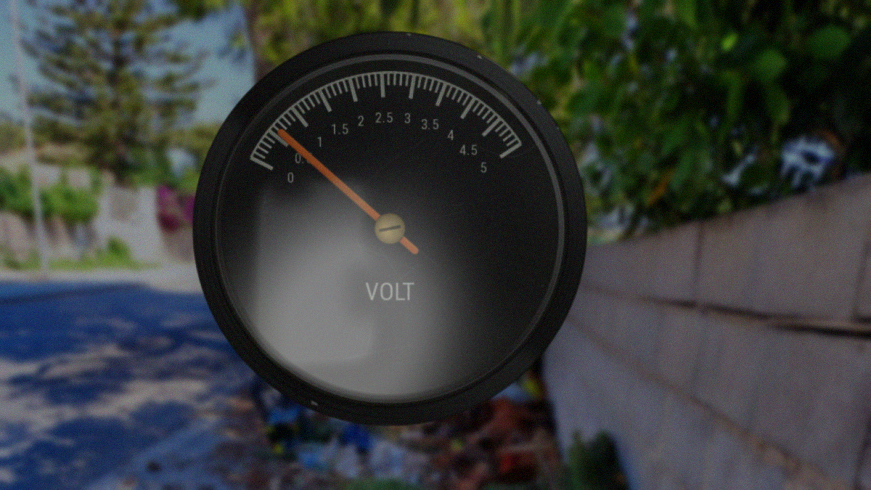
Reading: {"value": 0.6, "unit": "V"}
